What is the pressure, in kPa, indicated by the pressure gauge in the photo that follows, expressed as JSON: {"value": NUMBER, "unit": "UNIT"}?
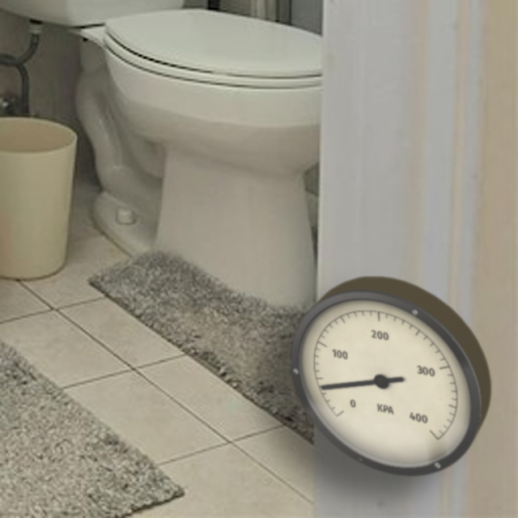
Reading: {"value": 40, "unit": "kPa"}
